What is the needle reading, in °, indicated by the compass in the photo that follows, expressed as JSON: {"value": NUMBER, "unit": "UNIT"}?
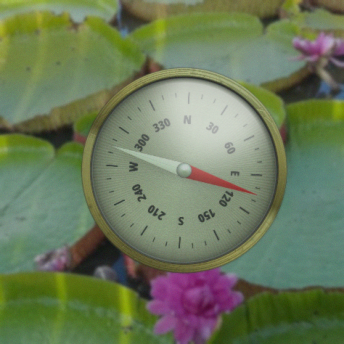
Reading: {"value": 105, "unit": "°"}
